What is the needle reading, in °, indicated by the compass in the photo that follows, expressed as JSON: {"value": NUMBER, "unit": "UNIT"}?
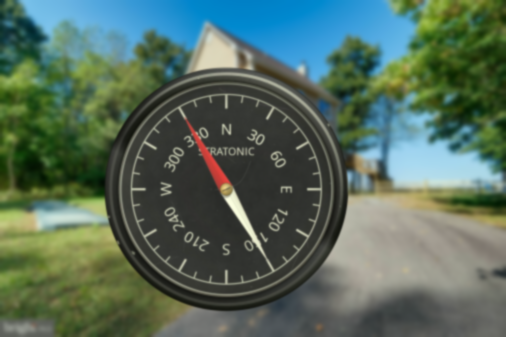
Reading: {"value": 330, "unit": "°"}
